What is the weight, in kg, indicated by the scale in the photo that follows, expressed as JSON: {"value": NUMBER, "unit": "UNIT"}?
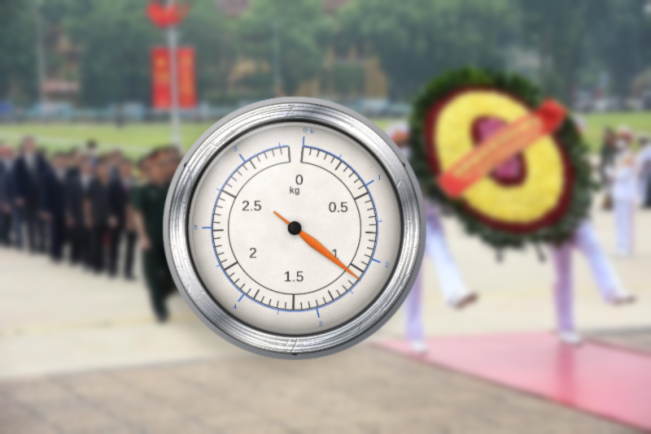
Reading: {"value": 1.05, "unit": "kg"}
